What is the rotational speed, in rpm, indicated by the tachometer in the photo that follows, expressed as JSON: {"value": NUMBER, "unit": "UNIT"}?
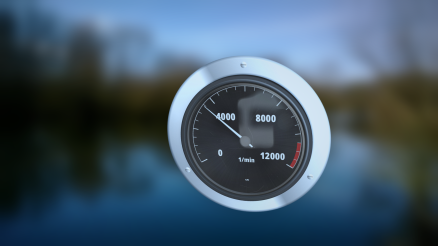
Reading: {"value": 3500, "unit": "rpm"}
